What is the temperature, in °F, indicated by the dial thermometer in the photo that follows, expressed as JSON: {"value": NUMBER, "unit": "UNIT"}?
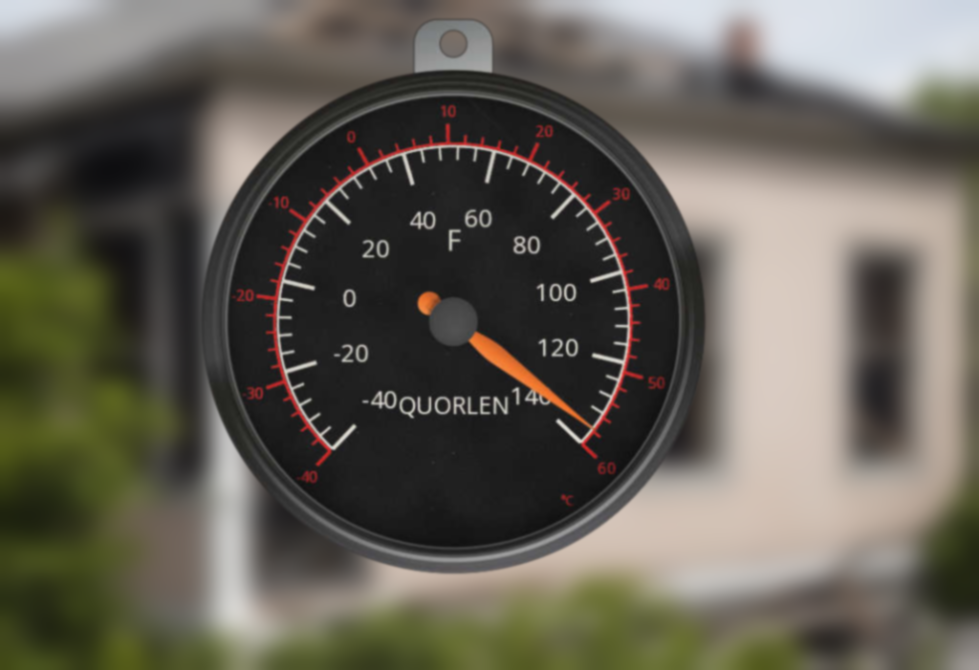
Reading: {"value": 136, "unit": "°F"}
